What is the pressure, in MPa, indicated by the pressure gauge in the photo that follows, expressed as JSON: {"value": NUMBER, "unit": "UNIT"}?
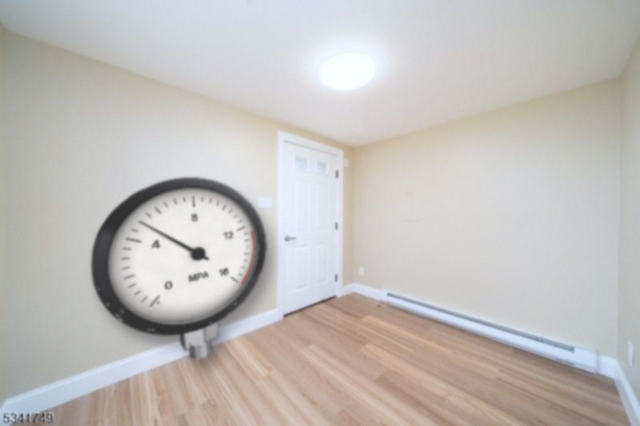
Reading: {"value": 5, "unit": "MPa"}
